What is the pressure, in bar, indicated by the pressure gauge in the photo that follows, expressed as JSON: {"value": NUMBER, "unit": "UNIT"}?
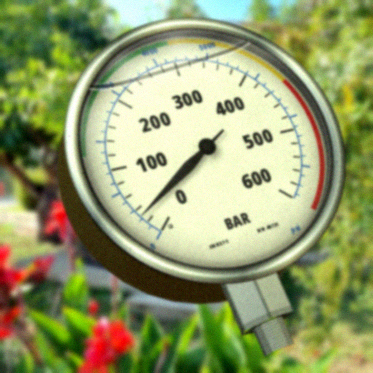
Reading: {"value": 30, "unit": "bar"}
